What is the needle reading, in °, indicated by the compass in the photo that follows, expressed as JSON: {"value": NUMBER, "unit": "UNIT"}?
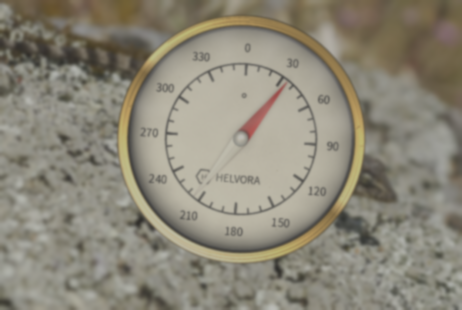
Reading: {"value": 35, "unit": "°"}
